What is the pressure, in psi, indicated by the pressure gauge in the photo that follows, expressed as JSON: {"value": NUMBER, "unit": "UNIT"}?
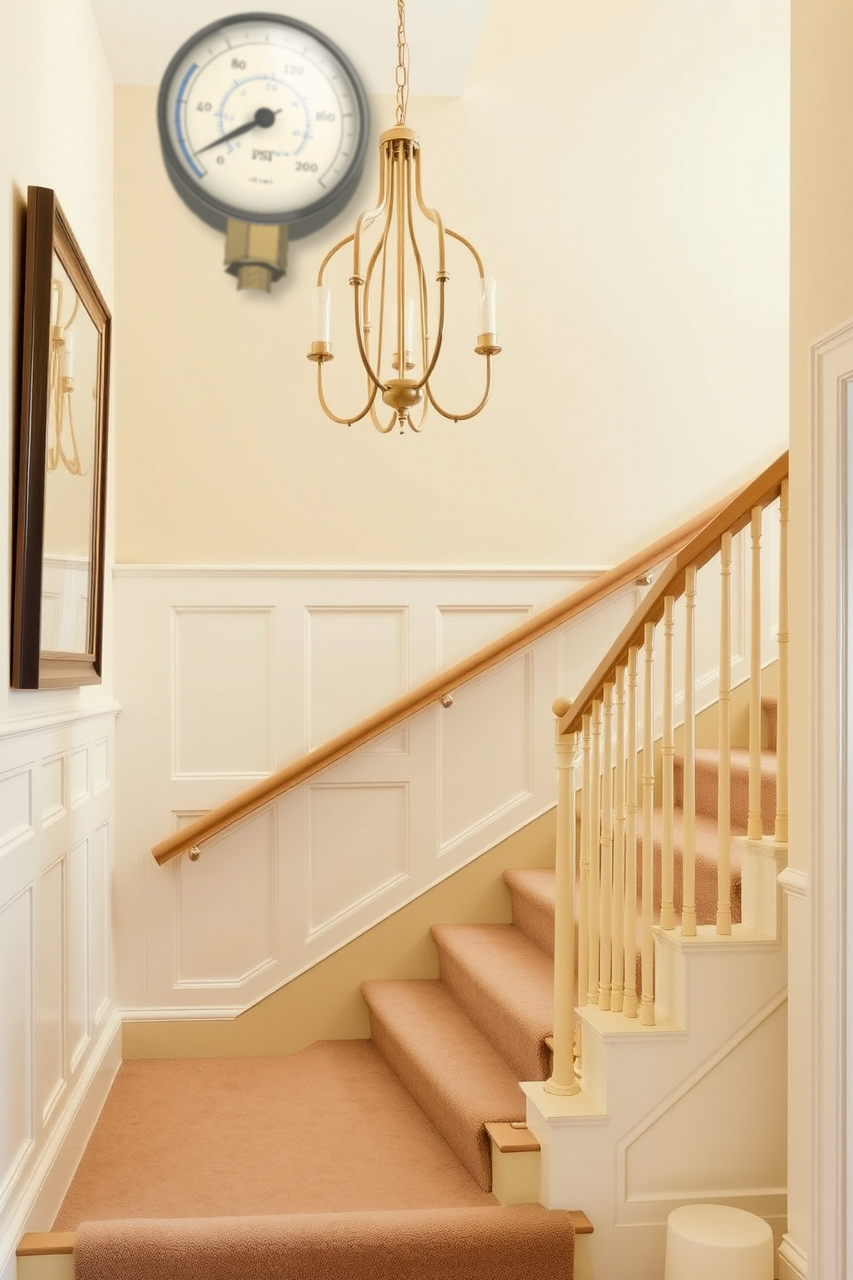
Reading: {"value": 10, "unit": "psi"}
